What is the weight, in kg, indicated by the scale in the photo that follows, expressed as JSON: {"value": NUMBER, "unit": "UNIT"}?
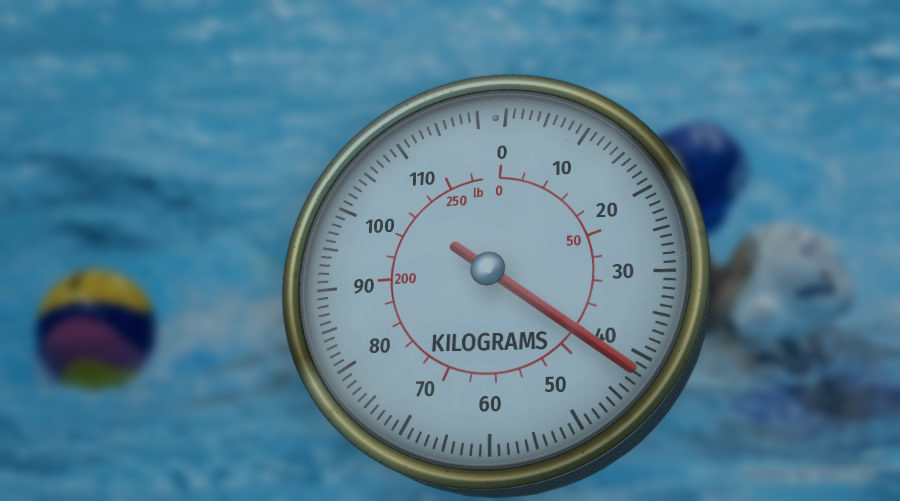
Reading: {"value": 42, "unit": "kg"}
